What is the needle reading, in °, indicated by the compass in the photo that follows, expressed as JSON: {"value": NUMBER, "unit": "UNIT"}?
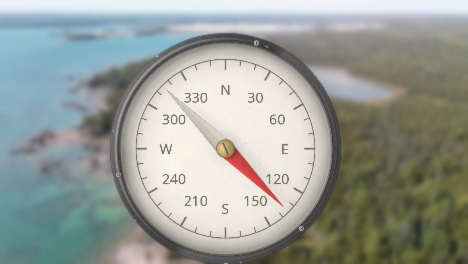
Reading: {"value": 135, "unit": "°"}
